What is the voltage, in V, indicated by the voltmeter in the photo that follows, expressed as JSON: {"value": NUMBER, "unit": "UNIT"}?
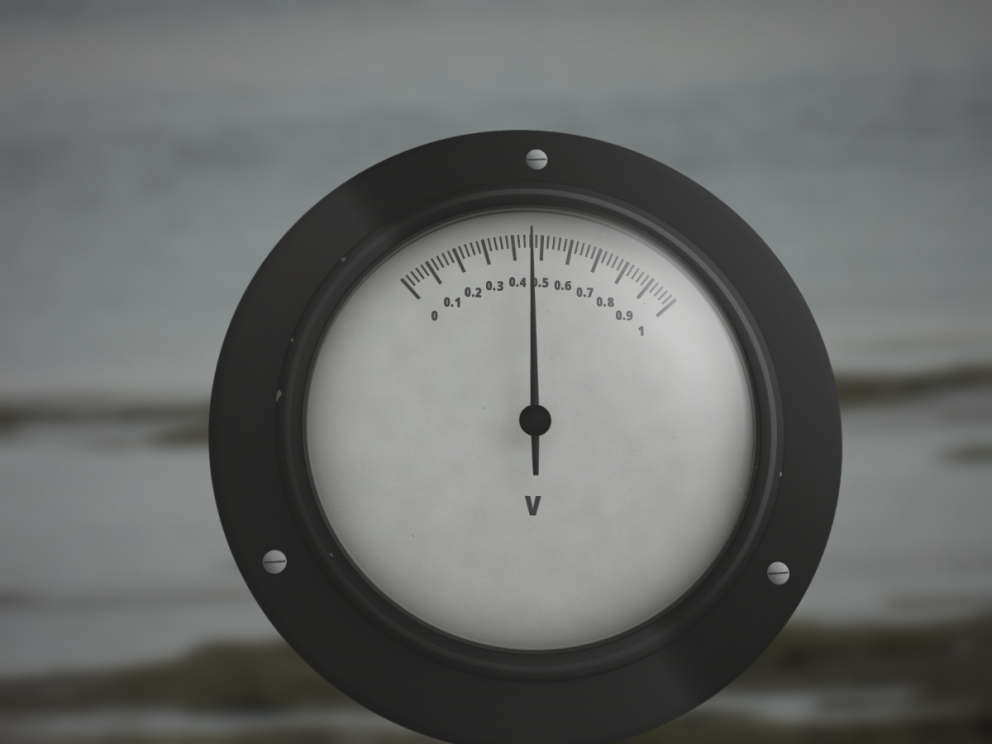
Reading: {"value": 0.46, "unit": "V"}
